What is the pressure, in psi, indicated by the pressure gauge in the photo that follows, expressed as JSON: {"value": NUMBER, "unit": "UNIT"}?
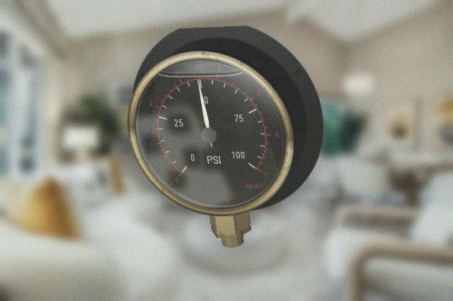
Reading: {"value": 50, "unit": "psi"}
